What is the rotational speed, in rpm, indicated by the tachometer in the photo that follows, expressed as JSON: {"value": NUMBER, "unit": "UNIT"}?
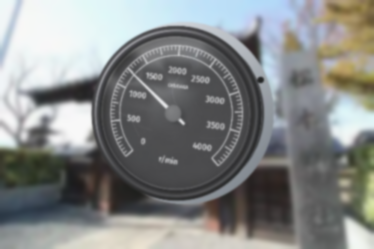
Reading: {"value": 1250, "unit": "rpm"}
